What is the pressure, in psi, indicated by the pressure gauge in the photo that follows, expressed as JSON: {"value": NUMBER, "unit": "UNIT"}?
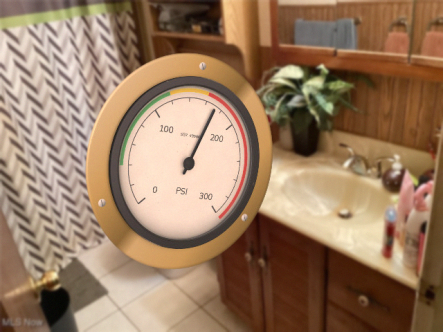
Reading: {"value": 170, "unit": "psi"}
